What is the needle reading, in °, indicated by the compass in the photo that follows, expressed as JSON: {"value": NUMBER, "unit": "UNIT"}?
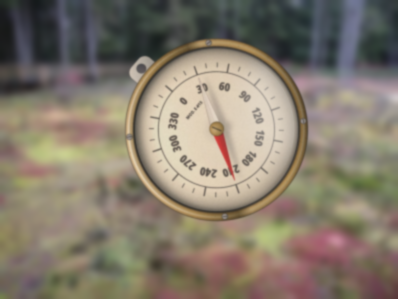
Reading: {"value": 210, "unit": "°"}
